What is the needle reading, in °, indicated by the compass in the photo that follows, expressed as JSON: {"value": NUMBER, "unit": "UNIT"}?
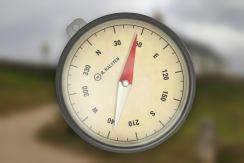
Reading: {"value": 55, "unit": "°"}
